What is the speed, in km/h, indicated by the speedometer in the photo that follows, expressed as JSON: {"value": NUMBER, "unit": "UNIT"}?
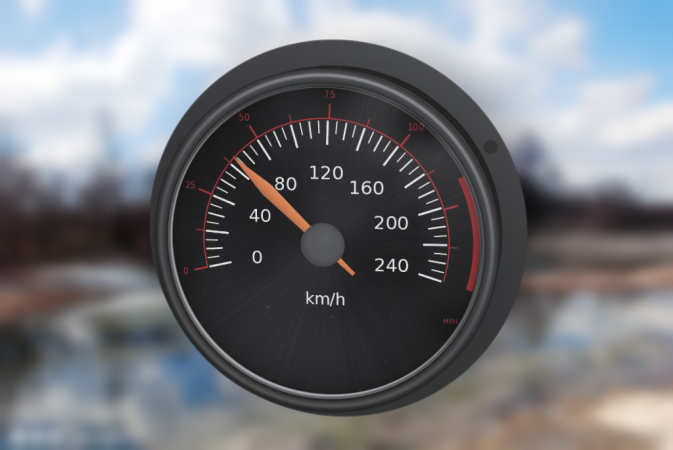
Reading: {"value": 65, "unit": "km/h"}
